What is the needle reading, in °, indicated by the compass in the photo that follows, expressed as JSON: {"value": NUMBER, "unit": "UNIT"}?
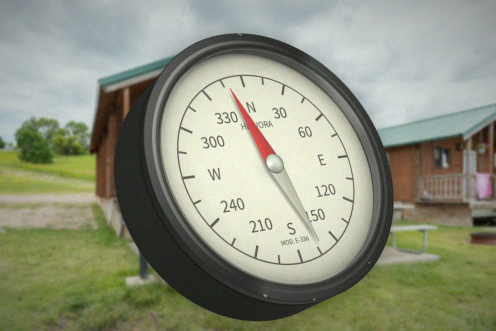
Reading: {"value": 345, "unit": "°"}
